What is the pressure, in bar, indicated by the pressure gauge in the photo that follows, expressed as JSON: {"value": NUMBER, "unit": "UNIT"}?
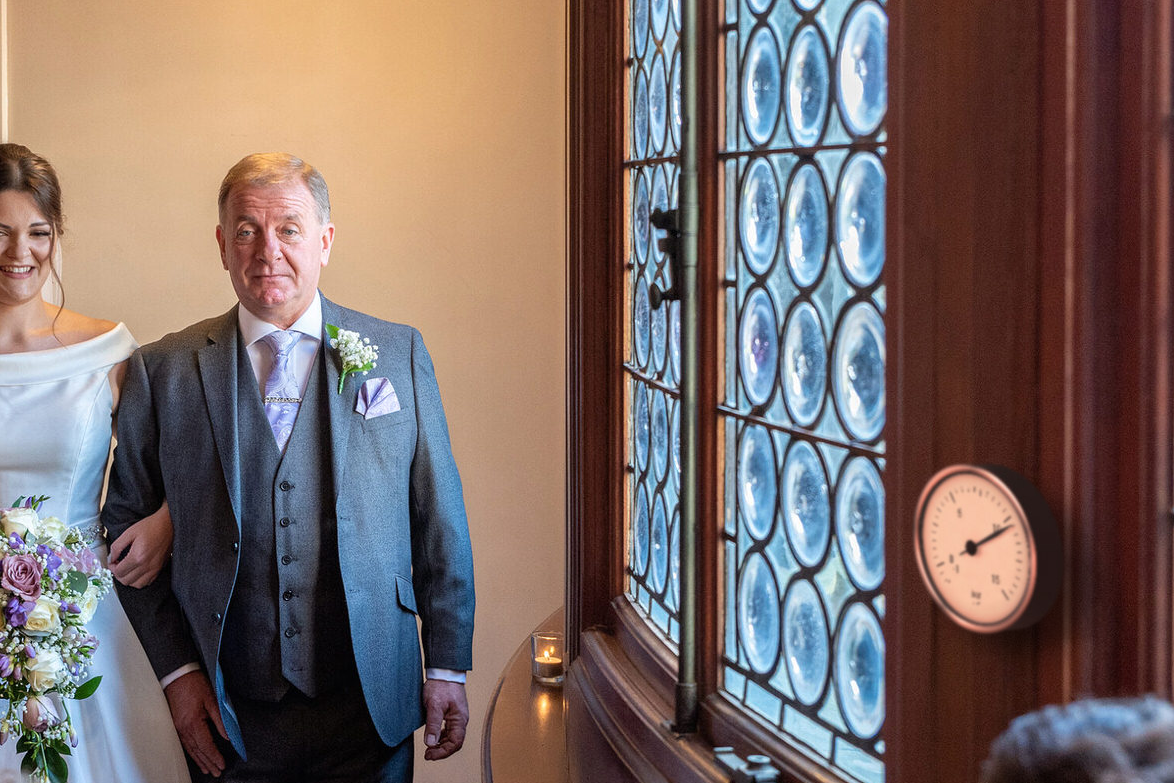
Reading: {"value": 10.5, "unit": "bar"}
